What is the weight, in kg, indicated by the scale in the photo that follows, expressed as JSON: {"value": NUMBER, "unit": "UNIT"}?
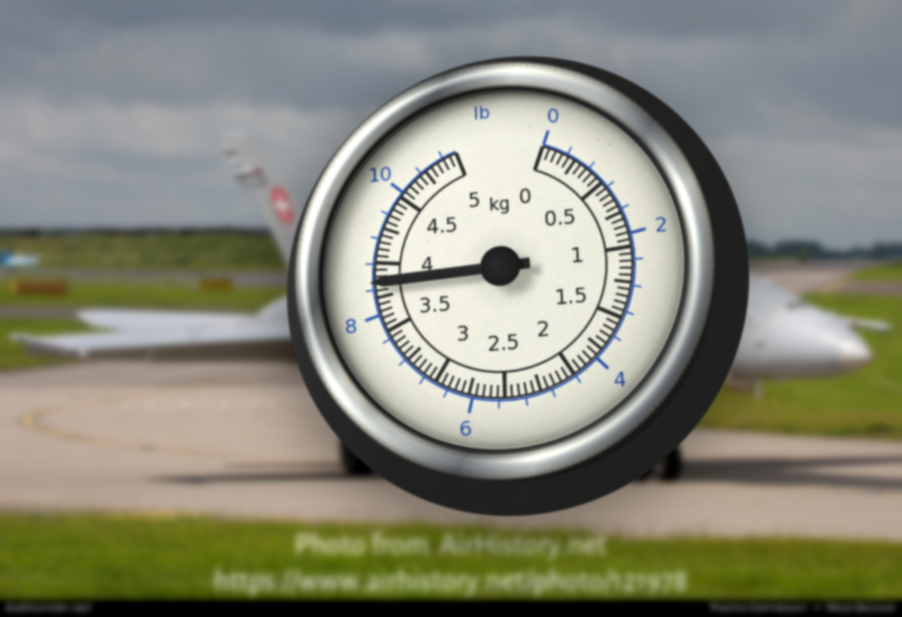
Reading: {"value": 3.85, "unit": "kg"}
